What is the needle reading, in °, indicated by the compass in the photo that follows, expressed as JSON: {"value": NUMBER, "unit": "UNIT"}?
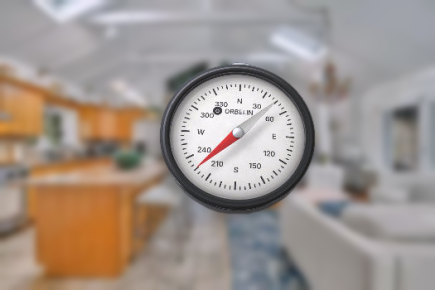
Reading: {"value": 225, "unit": "°"}
